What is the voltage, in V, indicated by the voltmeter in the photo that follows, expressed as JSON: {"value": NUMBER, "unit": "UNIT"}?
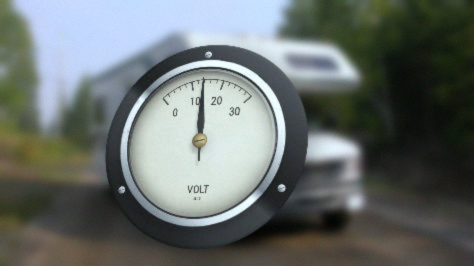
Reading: {"value": 14, "unit": "V"}
